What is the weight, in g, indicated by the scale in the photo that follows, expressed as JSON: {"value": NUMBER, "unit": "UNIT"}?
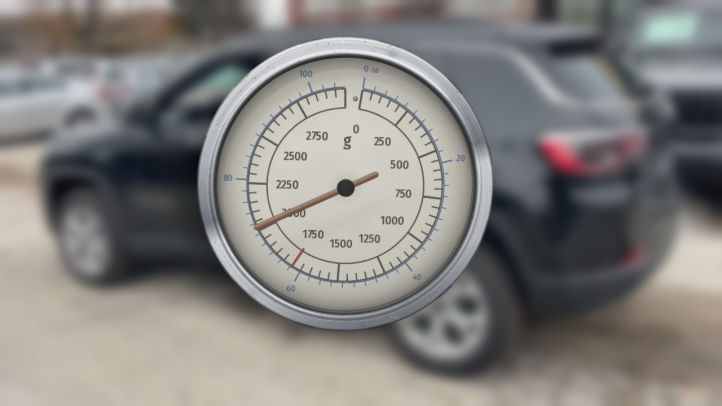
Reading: {"value": 2025, "unit": "g"}
